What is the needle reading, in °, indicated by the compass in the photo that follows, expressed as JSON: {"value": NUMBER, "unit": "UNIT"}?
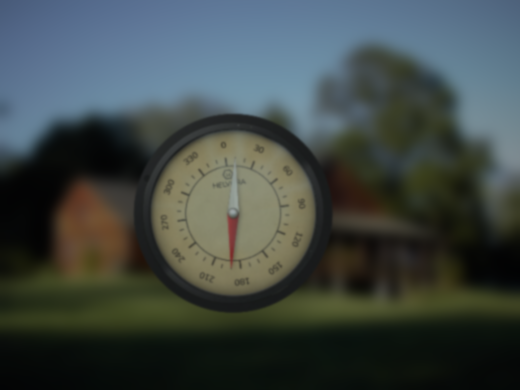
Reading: {"value": 190, "unit": "°"}
